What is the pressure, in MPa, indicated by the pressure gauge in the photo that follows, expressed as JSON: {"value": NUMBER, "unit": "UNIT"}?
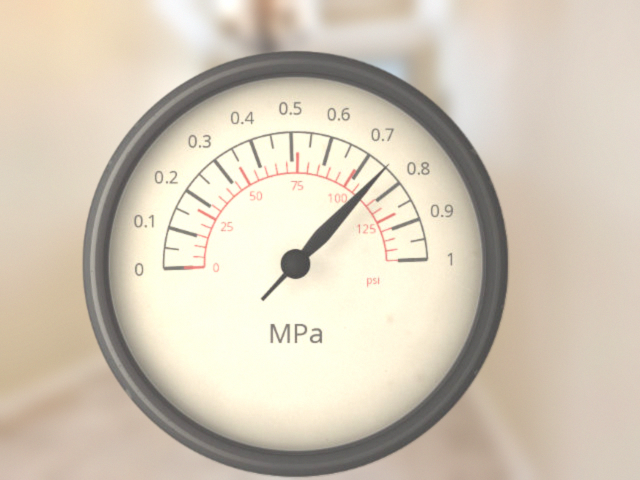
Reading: {"value": 0.75, "unit": "MPa"}
